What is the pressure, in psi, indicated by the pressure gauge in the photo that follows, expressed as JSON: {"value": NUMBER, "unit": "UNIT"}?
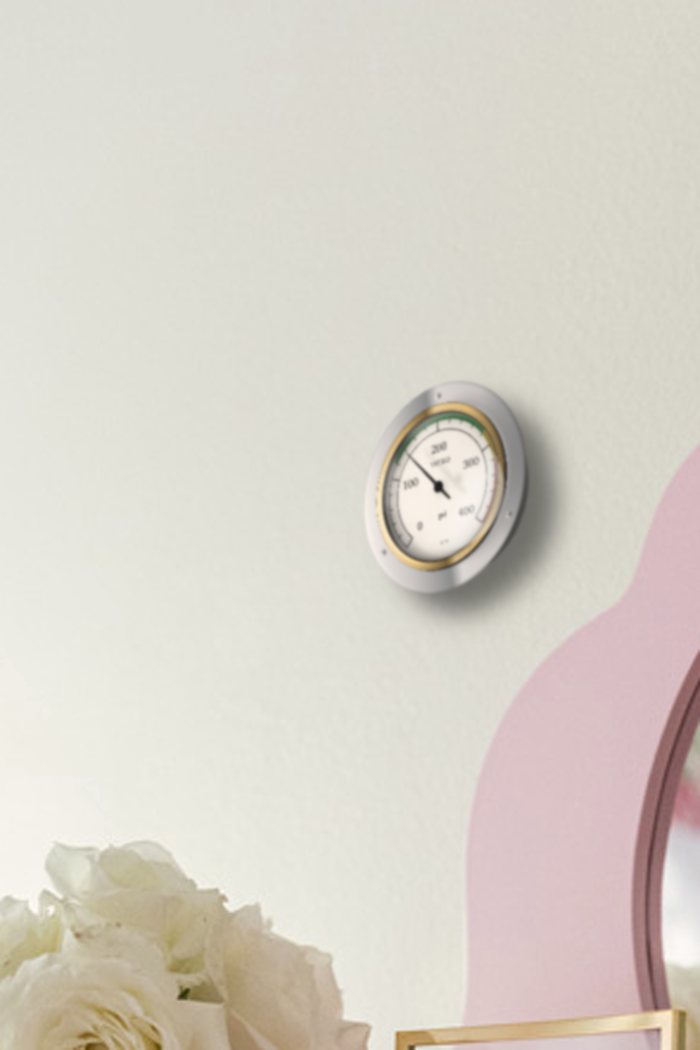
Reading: {"value": 140, "unit": "psi"}
